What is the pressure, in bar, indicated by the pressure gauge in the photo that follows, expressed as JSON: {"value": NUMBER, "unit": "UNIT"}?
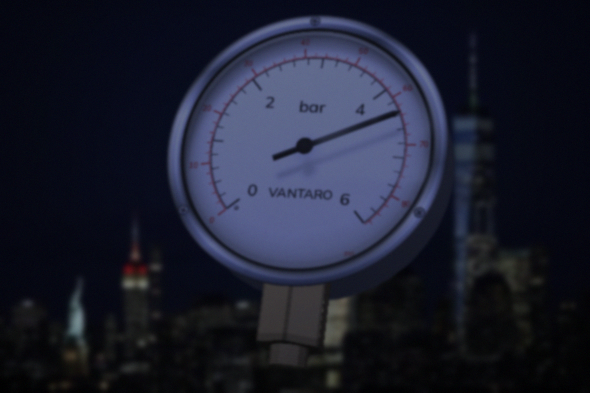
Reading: {"value": 4.4, "unit": "bar"}
